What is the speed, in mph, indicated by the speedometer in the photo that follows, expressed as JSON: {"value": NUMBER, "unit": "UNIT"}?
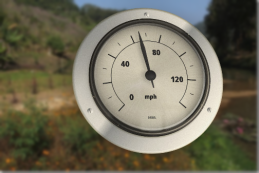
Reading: {"value": 65, "unit": "mph"}
